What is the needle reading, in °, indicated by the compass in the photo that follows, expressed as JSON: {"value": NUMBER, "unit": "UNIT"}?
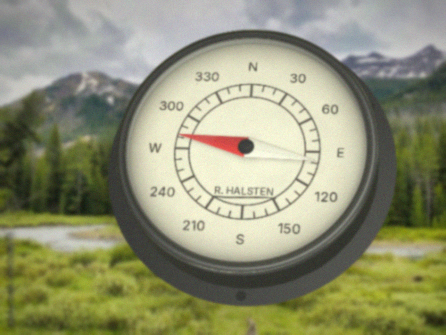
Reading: {"value": 280, "unit": "°"}
